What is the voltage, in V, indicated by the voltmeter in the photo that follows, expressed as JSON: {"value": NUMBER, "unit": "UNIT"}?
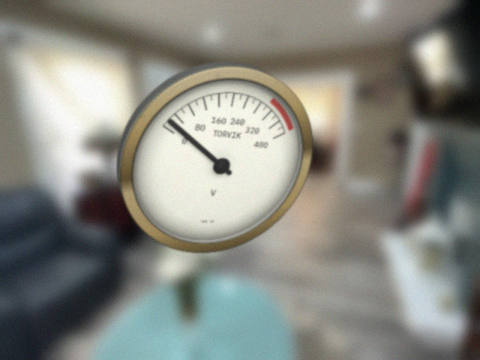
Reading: {"value": 20, "unit": "V"}
